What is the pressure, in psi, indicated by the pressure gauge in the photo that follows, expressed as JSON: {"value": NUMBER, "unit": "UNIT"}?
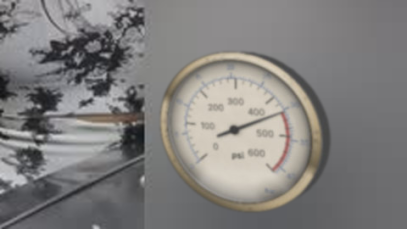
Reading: {"value": 440, "unit": "psi"}
